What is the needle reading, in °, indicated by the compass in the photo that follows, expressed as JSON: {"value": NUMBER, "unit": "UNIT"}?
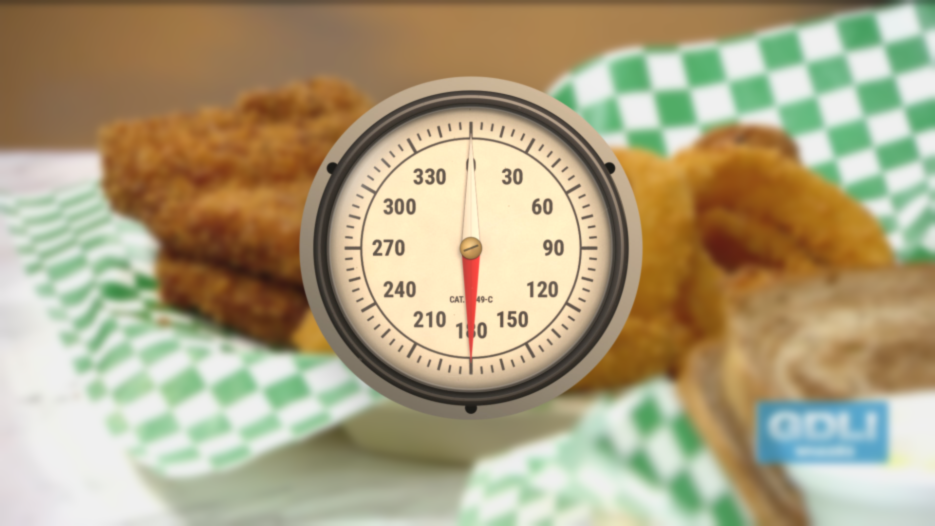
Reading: {"value": 180, "unit": "°"}
